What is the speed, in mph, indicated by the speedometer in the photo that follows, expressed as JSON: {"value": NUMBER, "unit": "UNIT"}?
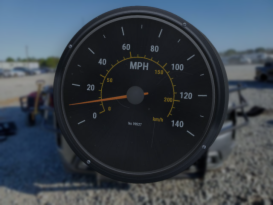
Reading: {"value": 10, "unit": "mph"}
